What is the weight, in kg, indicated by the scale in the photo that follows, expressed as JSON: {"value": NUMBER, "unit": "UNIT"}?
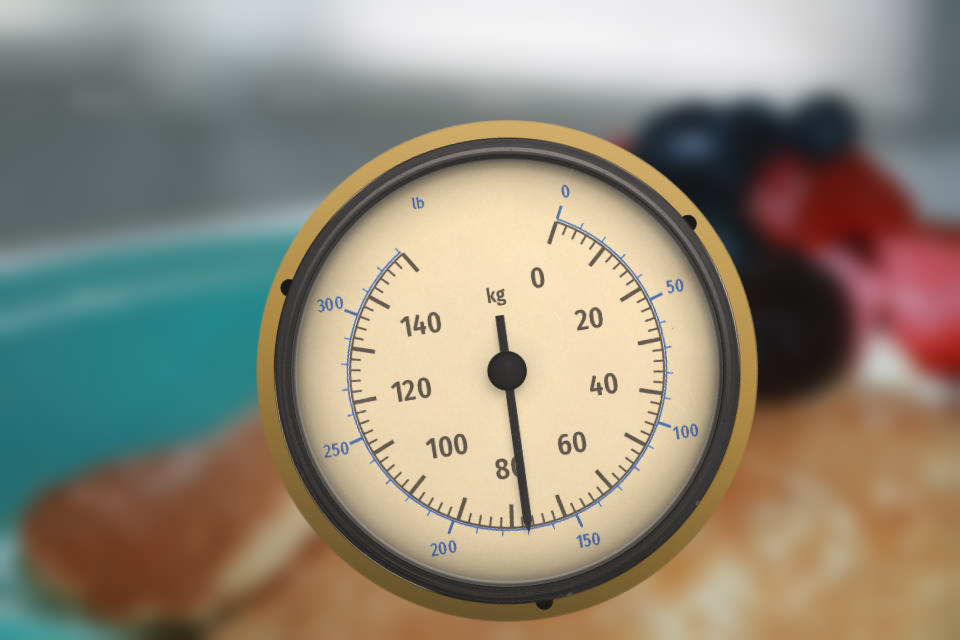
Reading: {"value": 77, "unit": "kg"}
